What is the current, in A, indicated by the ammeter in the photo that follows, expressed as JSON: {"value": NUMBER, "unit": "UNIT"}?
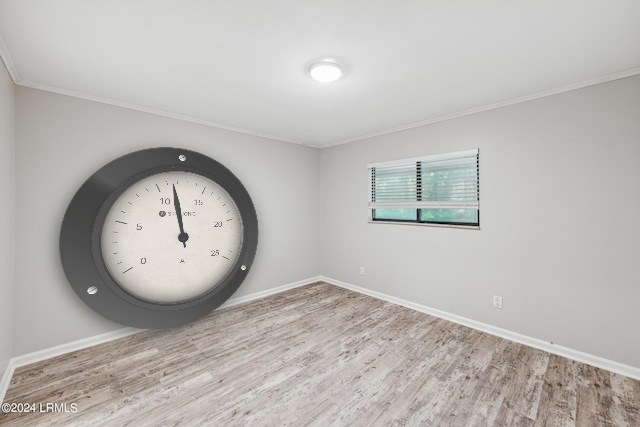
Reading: {"value": 11.5, "unit": "A"}
